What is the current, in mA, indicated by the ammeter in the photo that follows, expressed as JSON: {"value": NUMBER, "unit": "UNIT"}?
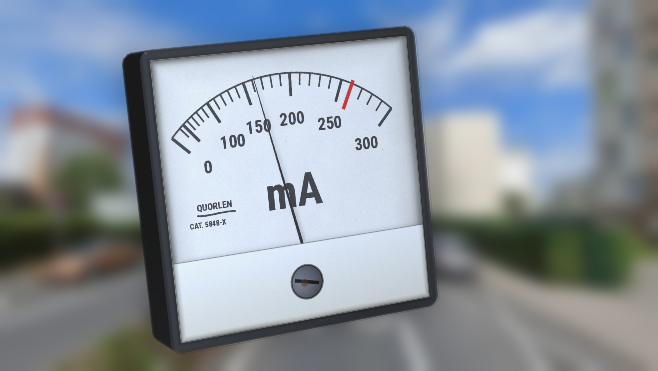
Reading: {"value": 160, "unit": "mA"}
